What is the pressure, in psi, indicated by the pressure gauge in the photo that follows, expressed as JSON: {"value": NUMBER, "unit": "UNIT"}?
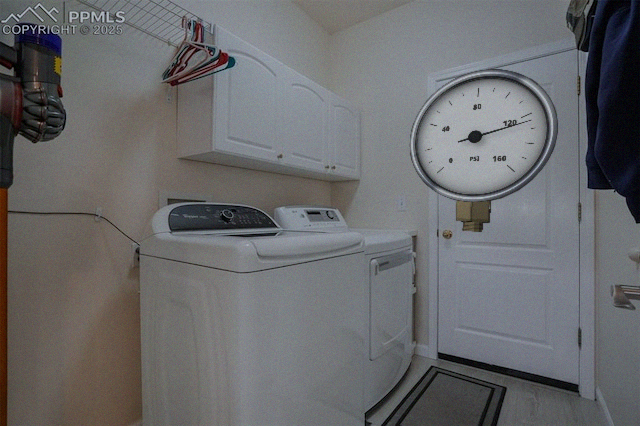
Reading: {"value": 125, "unit": "psi"}
